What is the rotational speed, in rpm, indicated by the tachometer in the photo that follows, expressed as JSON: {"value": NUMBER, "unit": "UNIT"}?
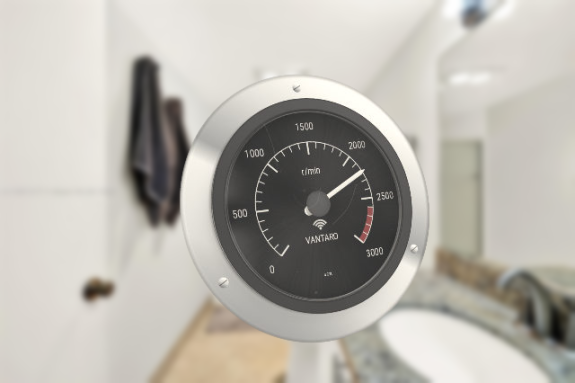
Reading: {"value": 2200, "unit": "rpm"}
